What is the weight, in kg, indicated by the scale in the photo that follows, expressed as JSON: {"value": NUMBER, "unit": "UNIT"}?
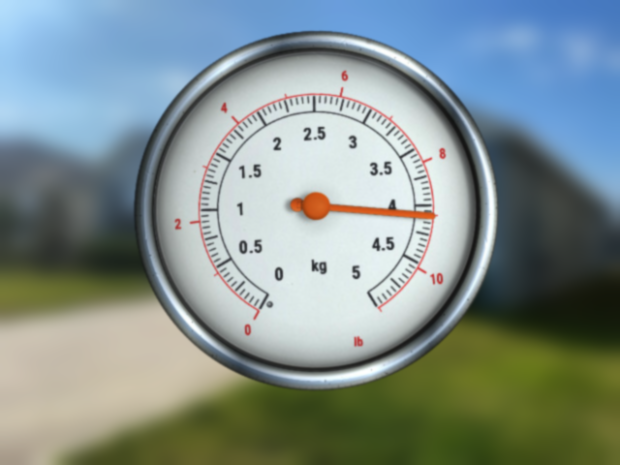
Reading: {"value": 4.1, "unit": "kg"}
